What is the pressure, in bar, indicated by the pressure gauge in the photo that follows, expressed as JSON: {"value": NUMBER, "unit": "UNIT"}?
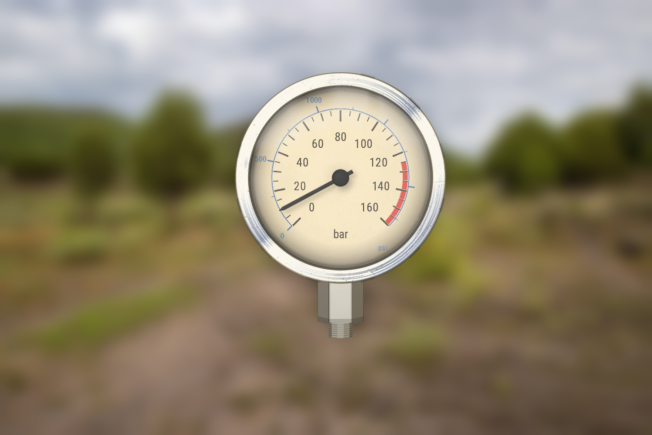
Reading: {"value": 10, "unit": "bar"}
